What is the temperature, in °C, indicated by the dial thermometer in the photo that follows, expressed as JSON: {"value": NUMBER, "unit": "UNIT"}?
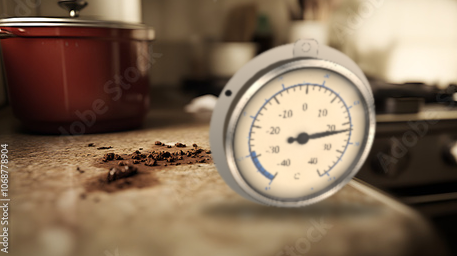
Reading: {"value": 22, "unit": "°C"}
